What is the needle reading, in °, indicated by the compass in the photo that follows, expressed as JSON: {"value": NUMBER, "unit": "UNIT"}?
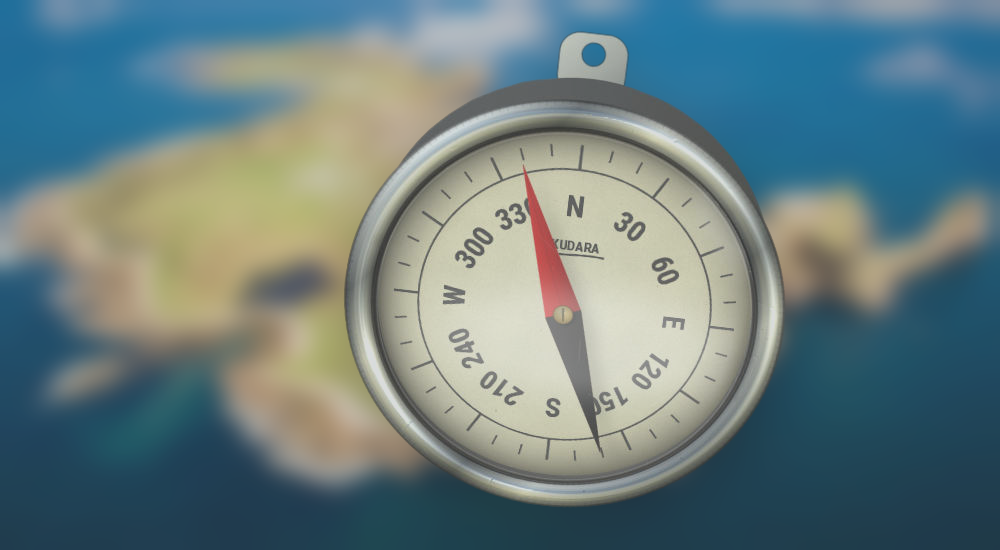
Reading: {"value": 340, "unit": "°"}
